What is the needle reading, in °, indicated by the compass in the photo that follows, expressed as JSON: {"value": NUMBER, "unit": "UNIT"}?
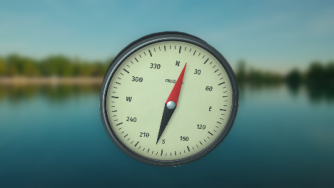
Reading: {"value": 10, "unit": "°"}
